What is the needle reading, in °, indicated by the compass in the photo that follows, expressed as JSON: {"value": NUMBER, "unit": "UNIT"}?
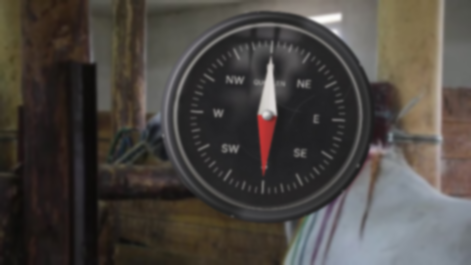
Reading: {"value": 180, "unit": "°"}
